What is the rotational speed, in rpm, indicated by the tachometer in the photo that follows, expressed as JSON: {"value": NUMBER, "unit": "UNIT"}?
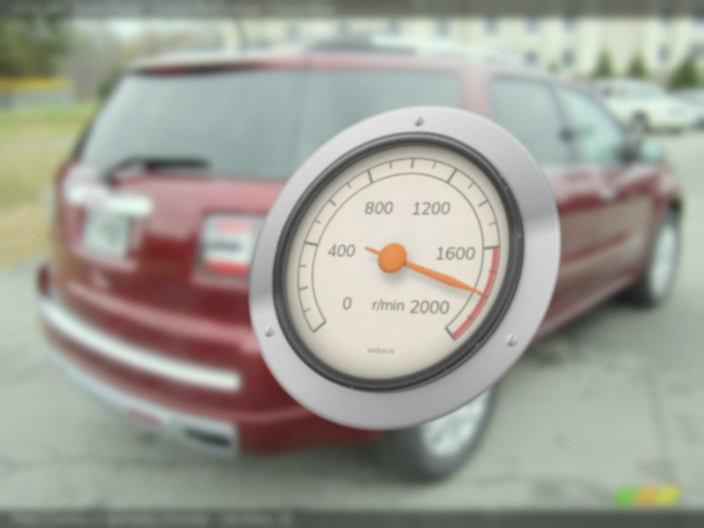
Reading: {"value": 1800, "unit": "rpm"}
